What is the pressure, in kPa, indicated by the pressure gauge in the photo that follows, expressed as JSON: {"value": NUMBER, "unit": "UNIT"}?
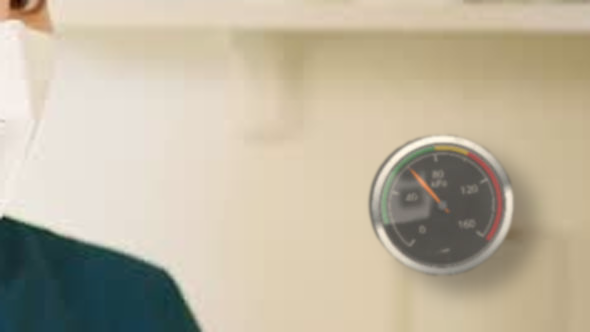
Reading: {"value": 60, "unit": "kPa"}
